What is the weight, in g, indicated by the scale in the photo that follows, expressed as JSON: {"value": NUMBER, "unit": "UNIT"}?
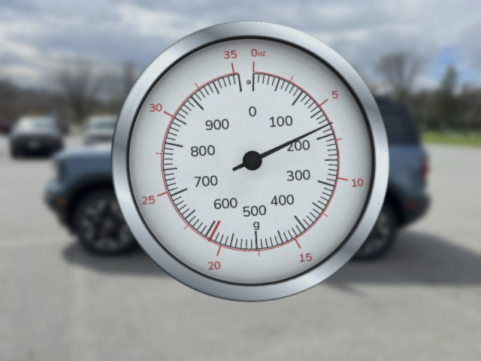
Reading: {"value": 180, "unit": "g"}
